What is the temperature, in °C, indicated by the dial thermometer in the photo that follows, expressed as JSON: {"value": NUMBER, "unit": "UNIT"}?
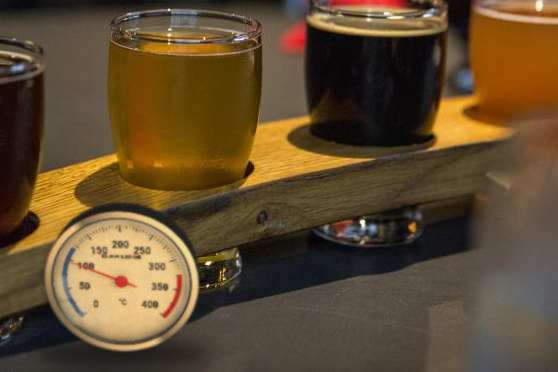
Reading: {"value": 100, "unit": "°C"}
